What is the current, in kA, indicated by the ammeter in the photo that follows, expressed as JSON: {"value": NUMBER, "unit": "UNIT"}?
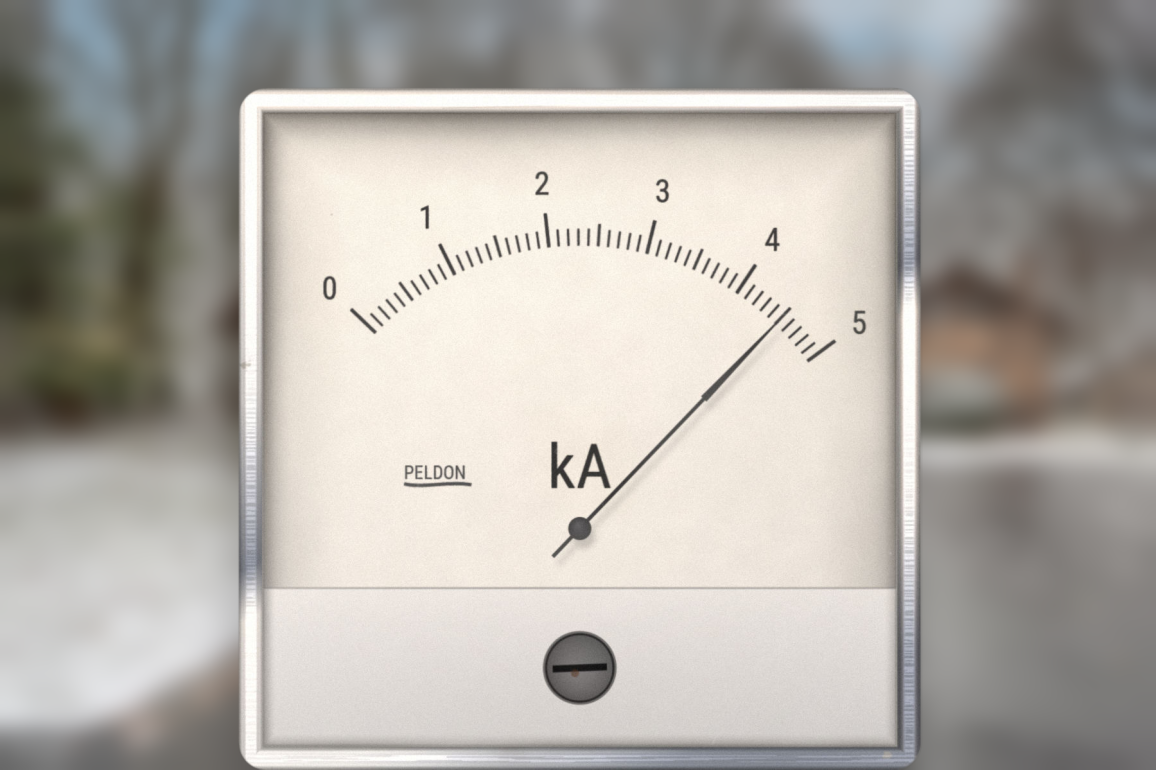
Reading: {"value": 4.5, "unit": "kA"}
